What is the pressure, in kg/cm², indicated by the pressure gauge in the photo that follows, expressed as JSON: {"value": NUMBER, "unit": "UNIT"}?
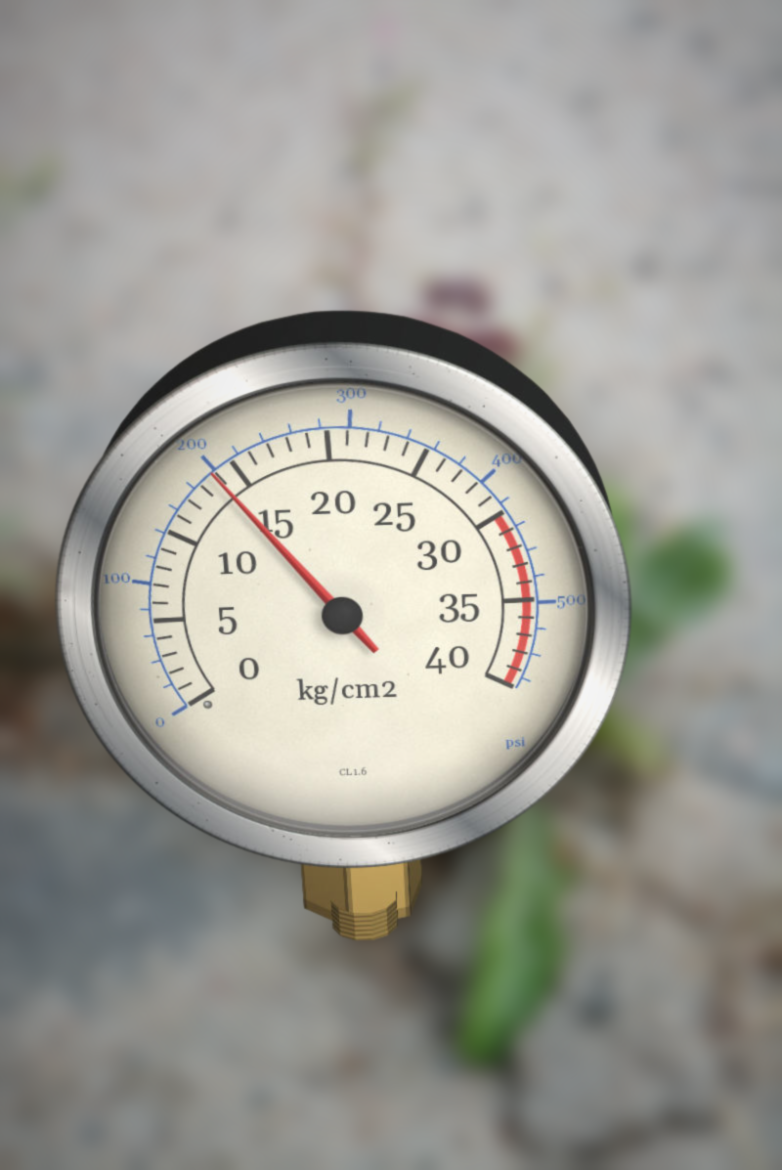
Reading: {"value": 14, "unit": "kg/cm²"}
